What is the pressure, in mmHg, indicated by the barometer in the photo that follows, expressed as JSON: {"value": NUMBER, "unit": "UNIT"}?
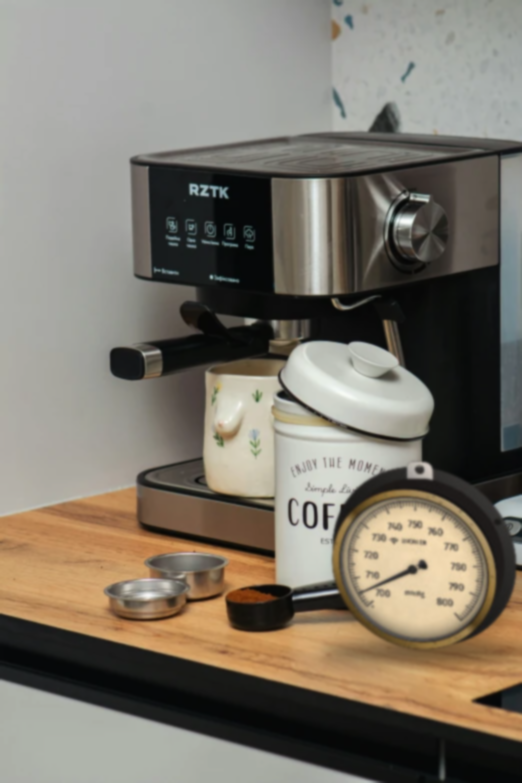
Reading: {"value": 705, "unit": "mmHg"}
